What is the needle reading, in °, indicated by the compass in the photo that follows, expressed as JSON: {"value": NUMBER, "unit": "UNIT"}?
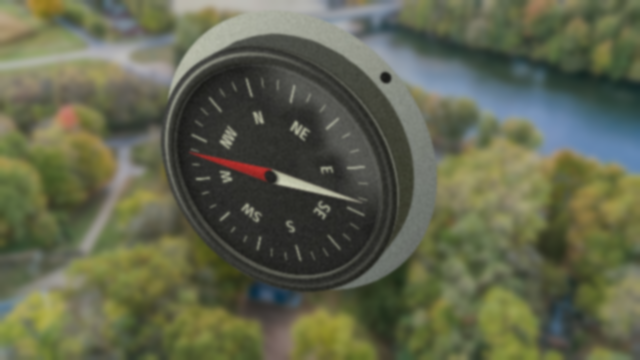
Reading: {"value": 290, "unit": "°"}
